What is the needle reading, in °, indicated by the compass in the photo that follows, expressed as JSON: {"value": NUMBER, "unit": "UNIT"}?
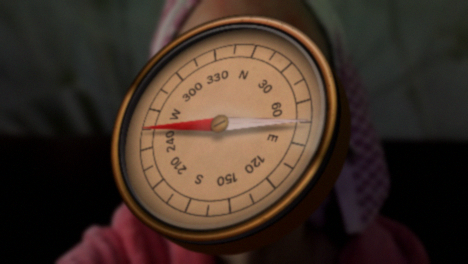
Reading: {"value": 255, "unit": "°"}
